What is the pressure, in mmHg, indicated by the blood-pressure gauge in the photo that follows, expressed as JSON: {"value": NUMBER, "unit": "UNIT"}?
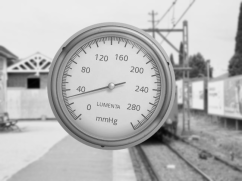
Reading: {"value": 30, "unit": "mmHg"}
